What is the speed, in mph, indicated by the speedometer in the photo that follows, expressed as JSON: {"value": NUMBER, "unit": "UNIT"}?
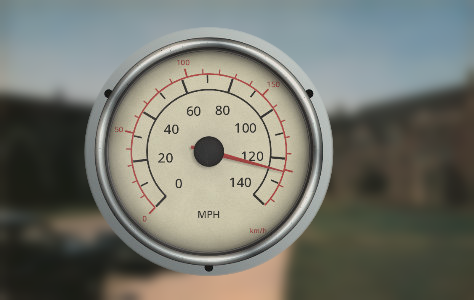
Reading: {"value": 125, "unit": "mph"}
